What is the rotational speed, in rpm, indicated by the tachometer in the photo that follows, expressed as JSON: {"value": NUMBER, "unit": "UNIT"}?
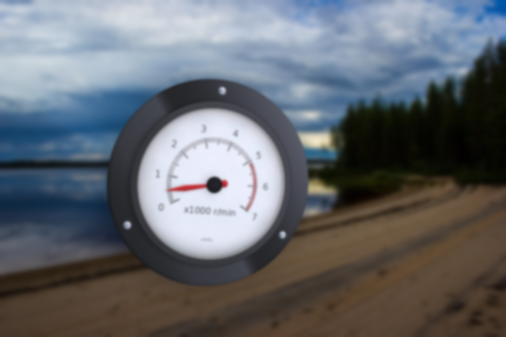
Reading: {"value": 500, "unit": "rpm"}
